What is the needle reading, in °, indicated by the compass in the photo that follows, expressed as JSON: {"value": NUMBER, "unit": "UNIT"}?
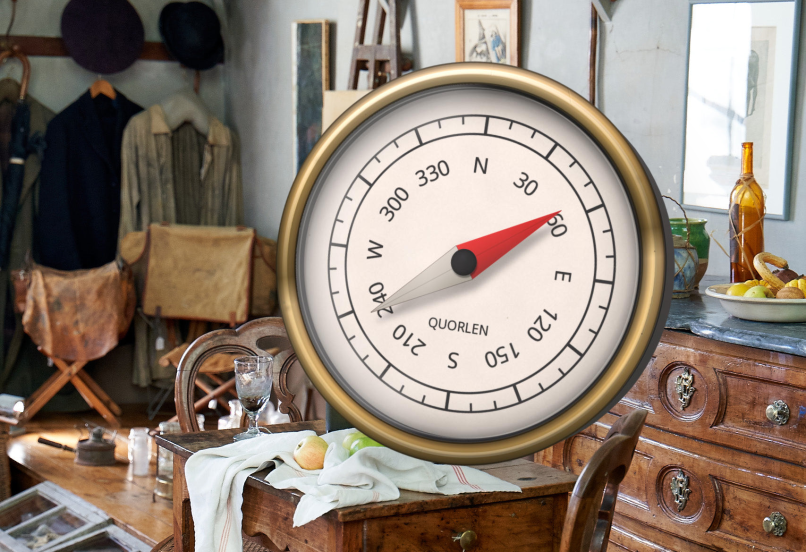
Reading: {"value": 55, "unit": "°"}
